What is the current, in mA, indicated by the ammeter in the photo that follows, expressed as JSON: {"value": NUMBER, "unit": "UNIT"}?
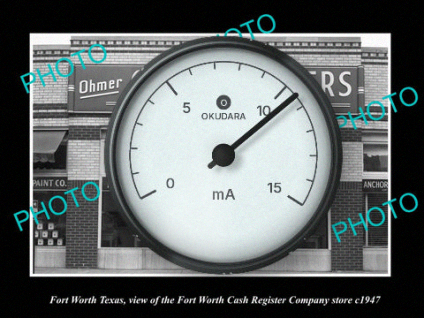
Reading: {"value": 10.5, "unit": "mA"}
